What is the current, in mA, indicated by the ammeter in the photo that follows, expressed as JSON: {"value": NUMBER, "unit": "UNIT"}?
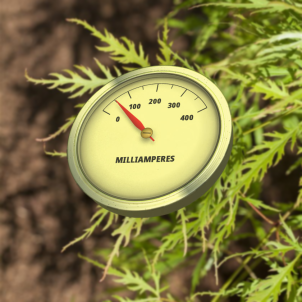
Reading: {"value": 50, "unit": "mA"}
